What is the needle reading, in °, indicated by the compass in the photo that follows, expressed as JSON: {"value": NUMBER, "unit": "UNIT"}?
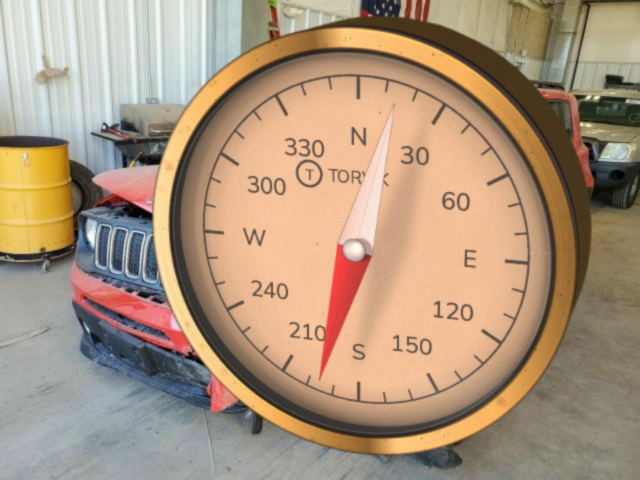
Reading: {"value": 195, "unit": "°"}
